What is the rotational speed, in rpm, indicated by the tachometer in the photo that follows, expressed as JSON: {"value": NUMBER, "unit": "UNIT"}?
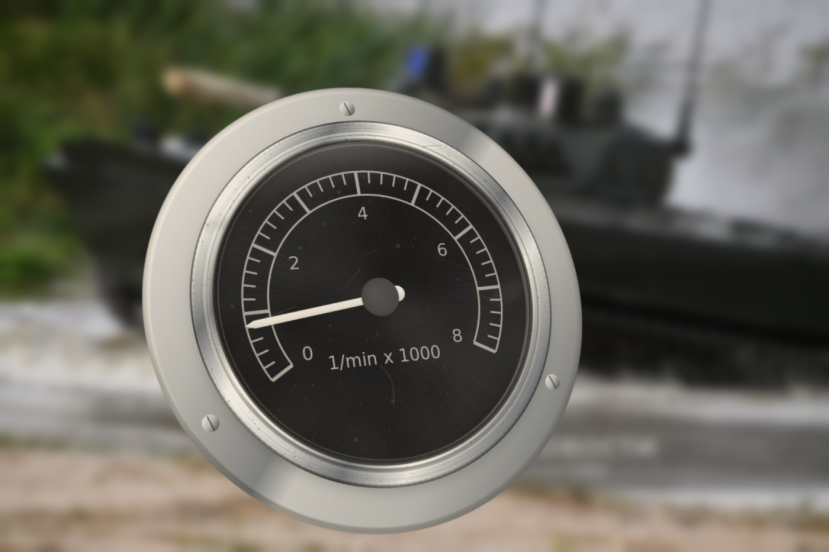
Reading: {"value": 800, "unit": "rpm"}
